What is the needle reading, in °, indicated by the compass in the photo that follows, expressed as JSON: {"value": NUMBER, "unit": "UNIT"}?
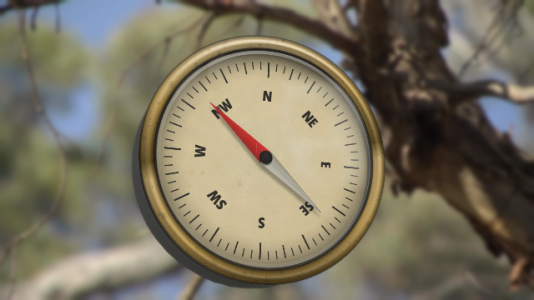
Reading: {"value": 310, "unit": "°"}
